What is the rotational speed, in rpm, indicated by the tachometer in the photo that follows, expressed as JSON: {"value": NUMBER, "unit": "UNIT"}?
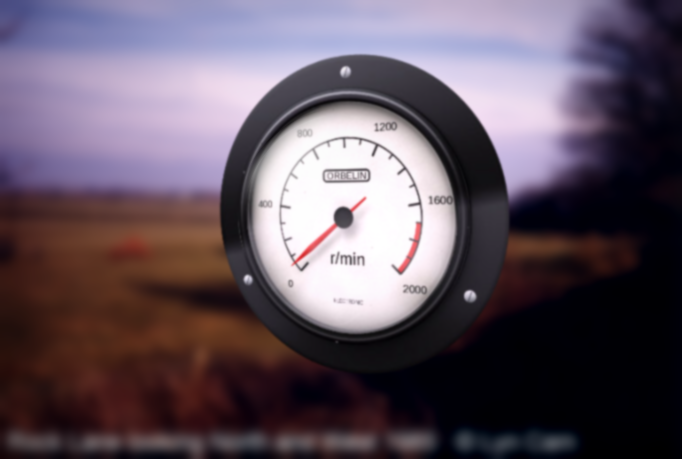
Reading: {"value": 50, "unit": "rpm"}
